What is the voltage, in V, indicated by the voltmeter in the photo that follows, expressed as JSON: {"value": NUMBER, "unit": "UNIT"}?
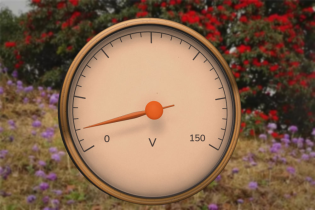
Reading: {"value": 10, "unit": "V"}
